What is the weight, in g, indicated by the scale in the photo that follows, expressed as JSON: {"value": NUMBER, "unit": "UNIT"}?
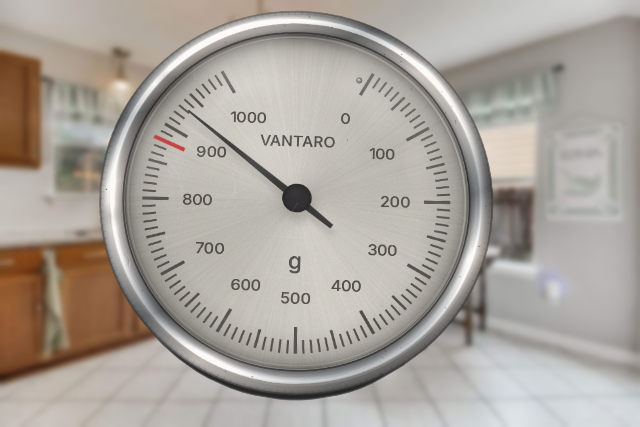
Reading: {"value": 930, "unit": "g"}
